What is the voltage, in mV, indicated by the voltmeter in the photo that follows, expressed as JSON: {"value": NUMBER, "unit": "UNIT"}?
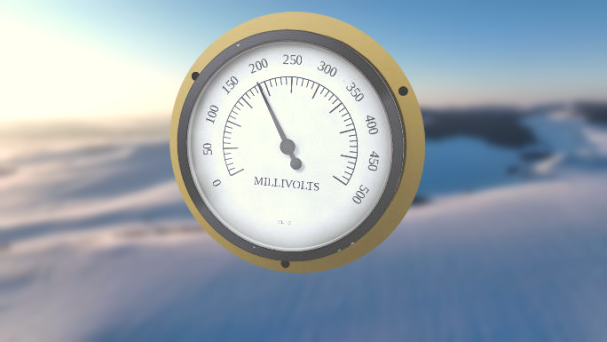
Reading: {"value": 190, "unit": "mV"}
